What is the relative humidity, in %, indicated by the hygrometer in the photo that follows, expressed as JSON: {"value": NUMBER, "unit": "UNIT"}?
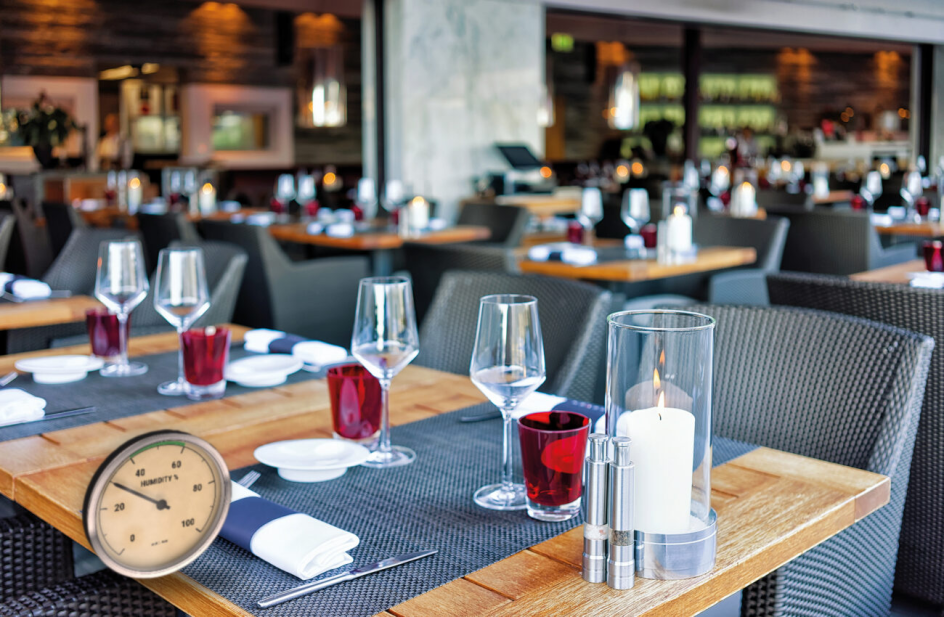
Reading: {"value": 30, "unit": "%"}
